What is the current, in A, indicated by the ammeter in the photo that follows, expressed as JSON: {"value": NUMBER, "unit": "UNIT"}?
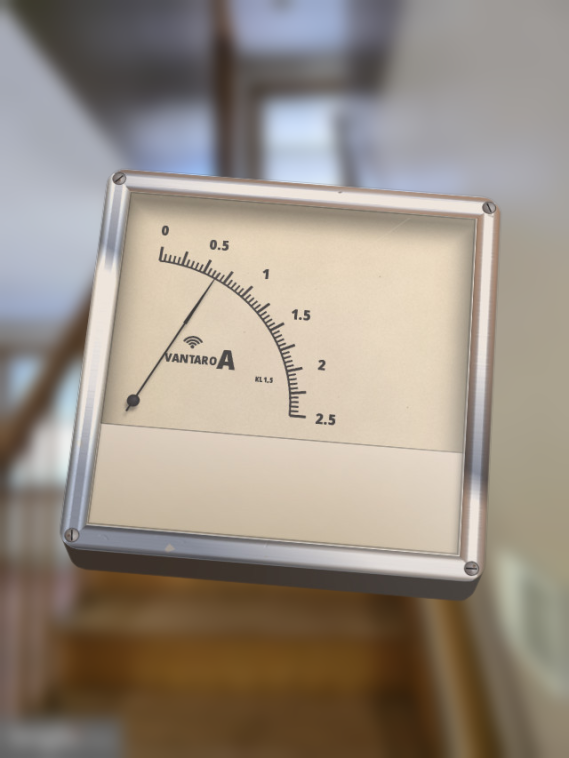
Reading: {"value": 0.65, "unit": "A"}
